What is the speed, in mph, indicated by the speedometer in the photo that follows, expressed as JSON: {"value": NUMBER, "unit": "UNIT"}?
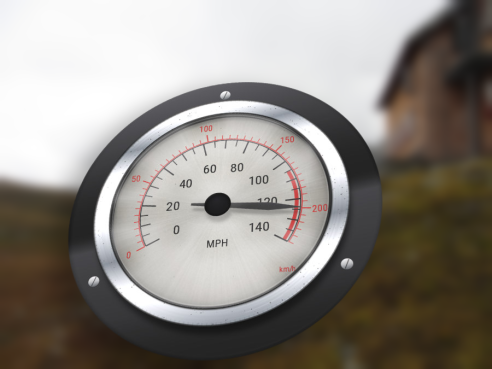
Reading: {"value": 125, "unit": "mph"}
